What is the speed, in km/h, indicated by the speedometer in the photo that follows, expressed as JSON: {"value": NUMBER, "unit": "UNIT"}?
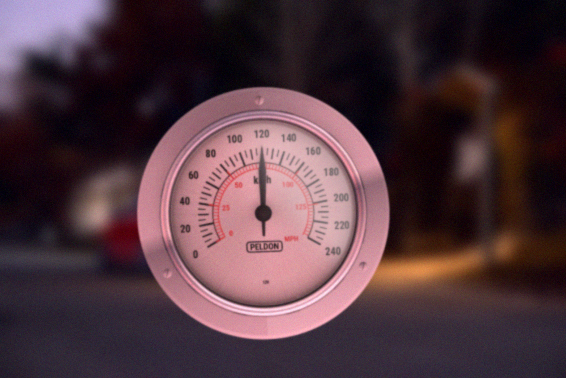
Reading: {"value": 120, "unit": "km/h"}
